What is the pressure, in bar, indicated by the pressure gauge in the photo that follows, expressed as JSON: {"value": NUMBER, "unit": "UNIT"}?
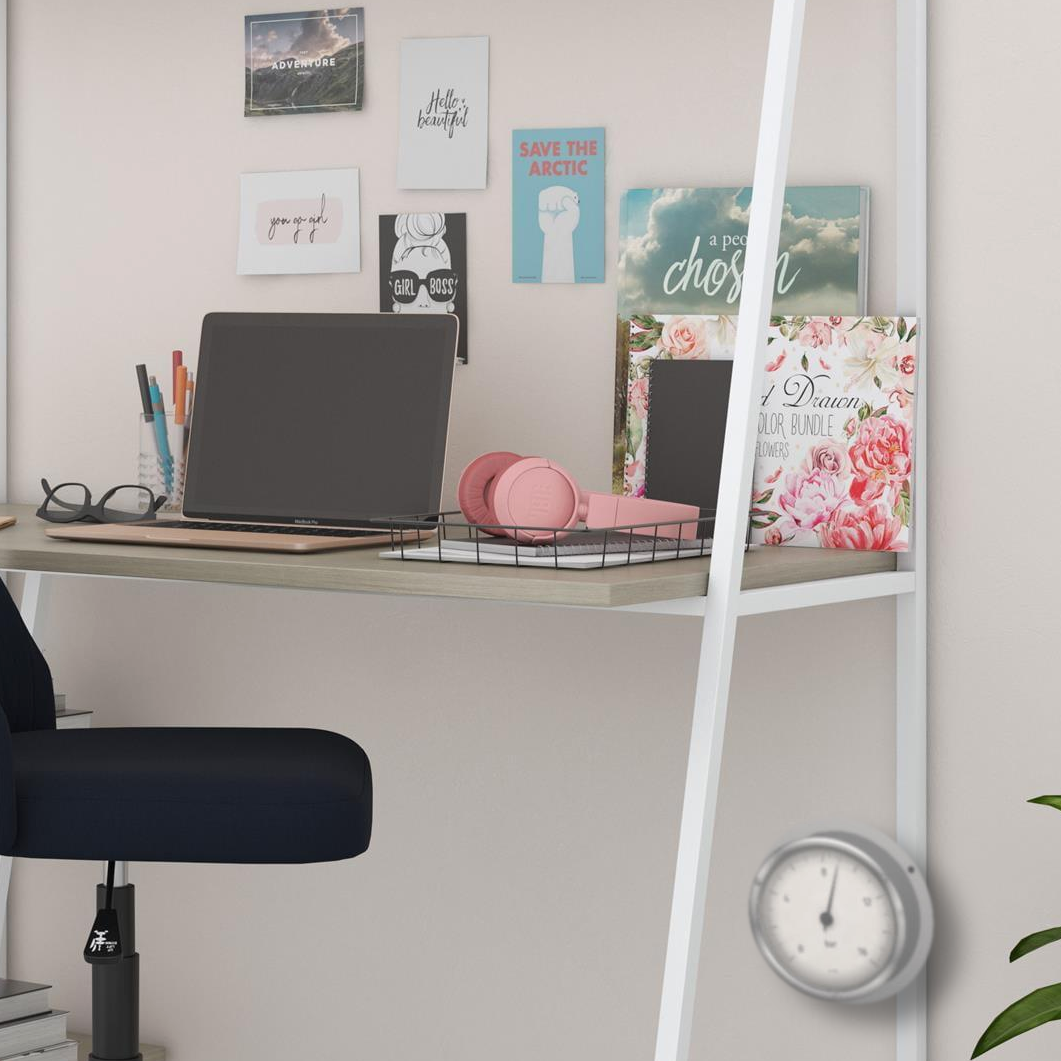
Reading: {"value": 9, "unit": "bar"}
